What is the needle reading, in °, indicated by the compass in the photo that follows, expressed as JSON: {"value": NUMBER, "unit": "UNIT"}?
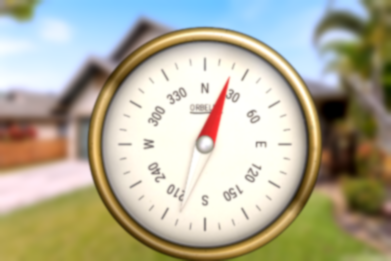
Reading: {"value": 20, "unit": "°"}
